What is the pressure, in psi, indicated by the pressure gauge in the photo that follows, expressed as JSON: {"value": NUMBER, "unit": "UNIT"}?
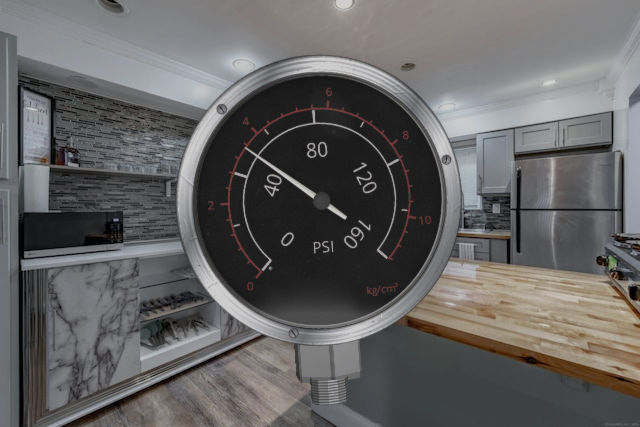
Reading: {"value": 50, "unit": "psi"}
